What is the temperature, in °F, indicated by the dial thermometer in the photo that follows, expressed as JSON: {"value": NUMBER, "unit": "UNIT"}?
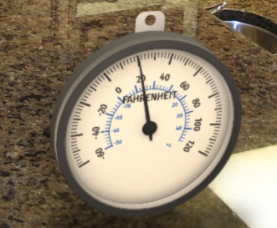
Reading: {"value": 20, "unit": "°F"}
